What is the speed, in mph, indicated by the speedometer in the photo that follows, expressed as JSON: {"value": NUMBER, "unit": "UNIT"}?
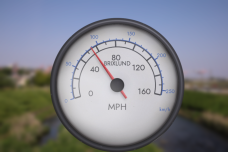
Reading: {"value": 55, "unit": "mph"}
